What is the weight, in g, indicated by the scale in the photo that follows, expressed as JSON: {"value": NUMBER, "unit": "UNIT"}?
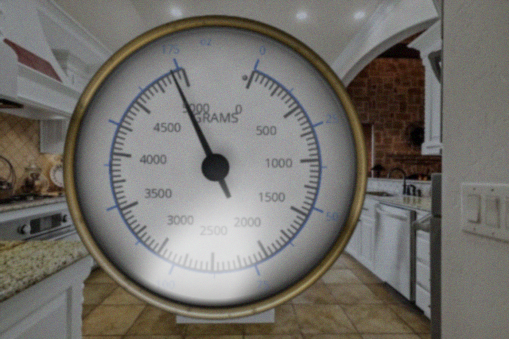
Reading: {"value": 4900, "unit": "g"}
